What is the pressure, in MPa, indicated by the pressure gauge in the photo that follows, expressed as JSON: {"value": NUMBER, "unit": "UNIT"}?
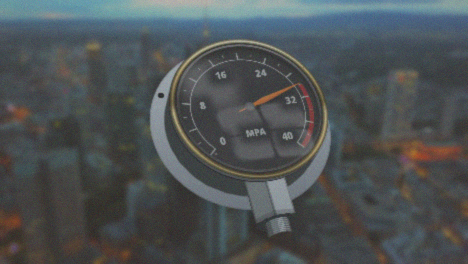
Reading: {"value": 30, "unit": "MPa"}
